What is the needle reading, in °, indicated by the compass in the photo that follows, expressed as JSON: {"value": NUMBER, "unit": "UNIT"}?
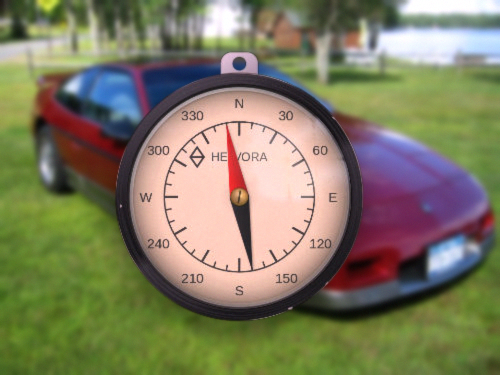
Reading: {"value": 350, "unit": "°"}
